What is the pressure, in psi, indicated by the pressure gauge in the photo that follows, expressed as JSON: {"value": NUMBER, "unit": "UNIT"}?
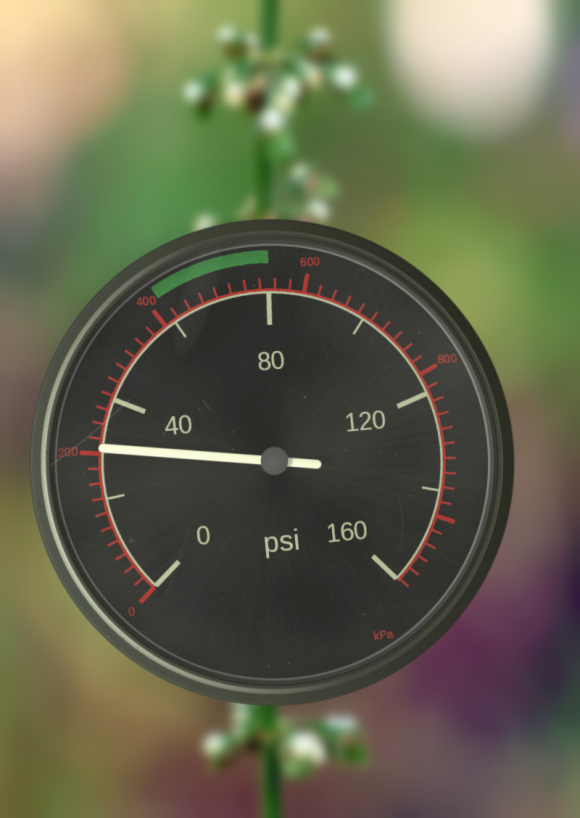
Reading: {"value": 30, "unit": "psi"}
